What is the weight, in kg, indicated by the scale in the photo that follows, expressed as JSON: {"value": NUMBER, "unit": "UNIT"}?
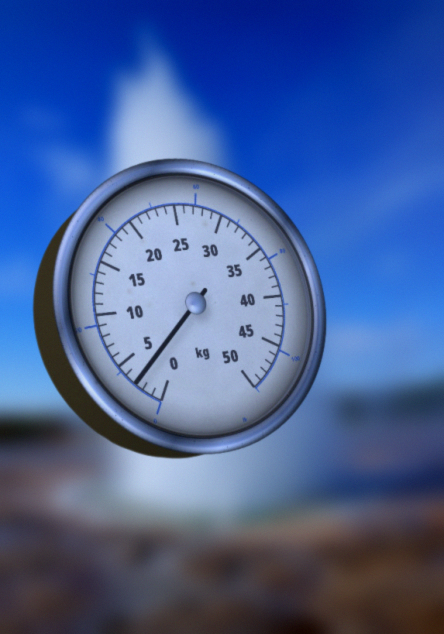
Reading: {"value": 3, "unit": "kg"}
